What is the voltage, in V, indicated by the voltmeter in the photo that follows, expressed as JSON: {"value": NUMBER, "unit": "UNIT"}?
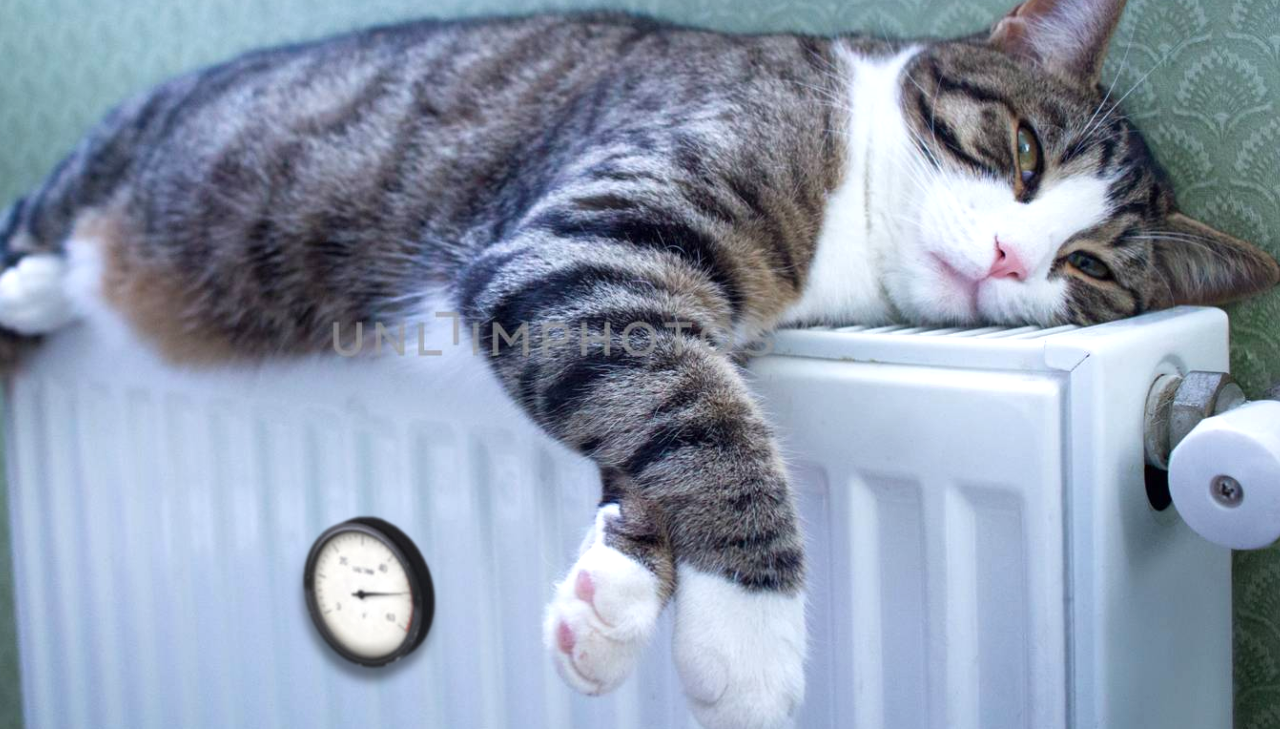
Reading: {"value": 50, "unit": "V"}
